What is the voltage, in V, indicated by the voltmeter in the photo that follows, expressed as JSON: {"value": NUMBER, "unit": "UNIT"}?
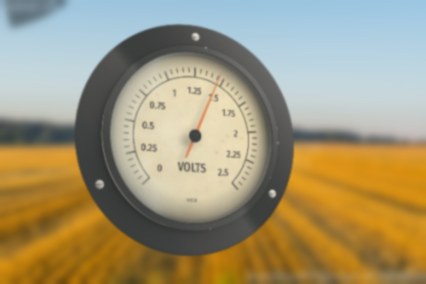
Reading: {"value": 1.45, "unit": "V"}
